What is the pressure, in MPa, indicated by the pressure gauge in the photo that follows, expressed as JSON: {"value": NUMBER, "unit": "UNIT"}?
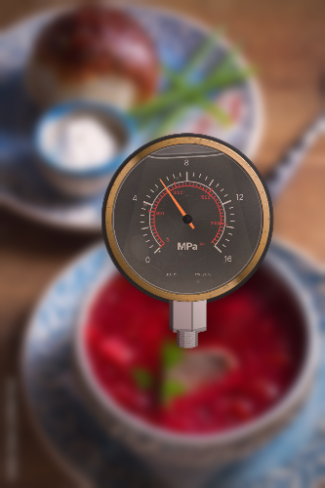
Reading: {"value": 6, "unit": "MPa"}
